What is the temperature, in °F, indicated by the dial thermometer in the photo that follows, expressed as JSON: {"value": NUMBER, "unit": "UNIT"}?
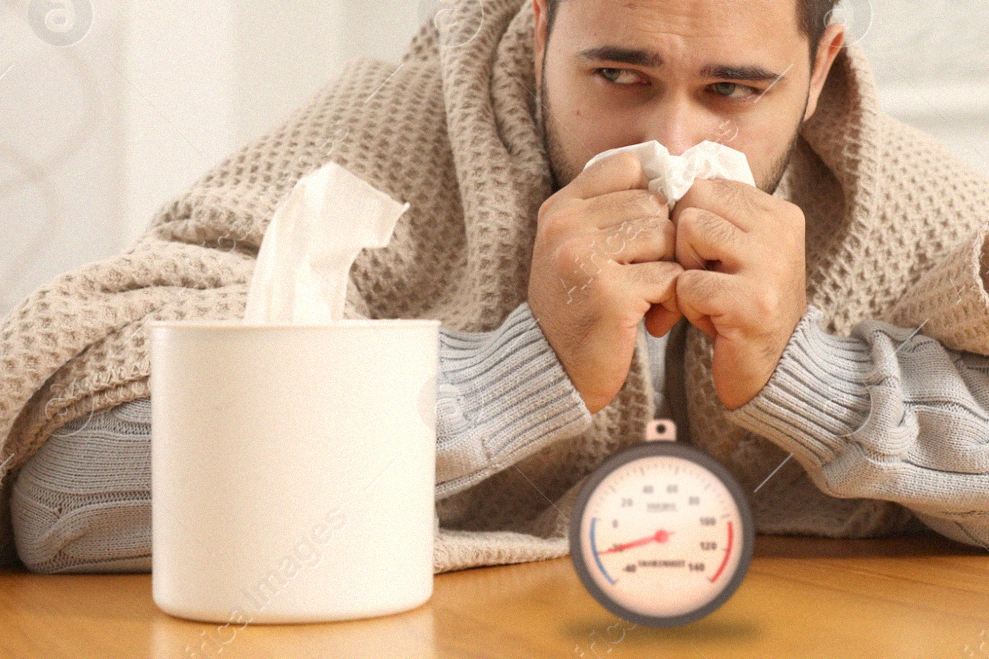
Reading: {"value": -20, "unit": "°F"}
